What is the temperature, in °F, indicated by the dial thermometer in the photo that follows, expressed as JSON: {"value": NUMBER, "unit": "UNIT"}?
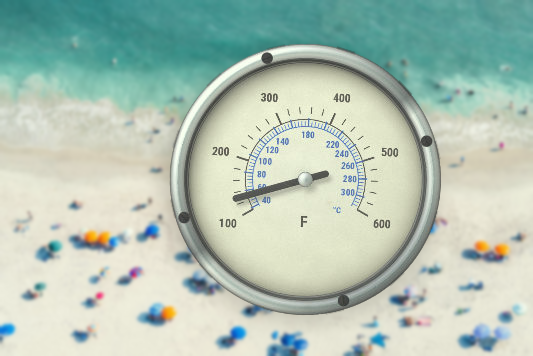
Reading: {"value": 130, "unit": "°F"}
